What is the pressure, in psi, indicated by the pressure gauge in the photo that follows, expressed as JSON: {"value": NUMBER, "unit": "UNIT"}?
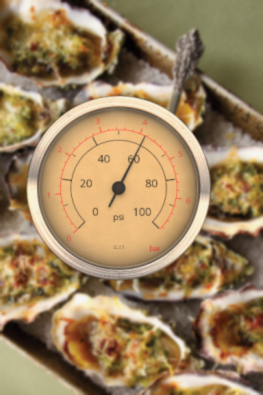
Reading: {"value": 60, "unit": "psi"}
